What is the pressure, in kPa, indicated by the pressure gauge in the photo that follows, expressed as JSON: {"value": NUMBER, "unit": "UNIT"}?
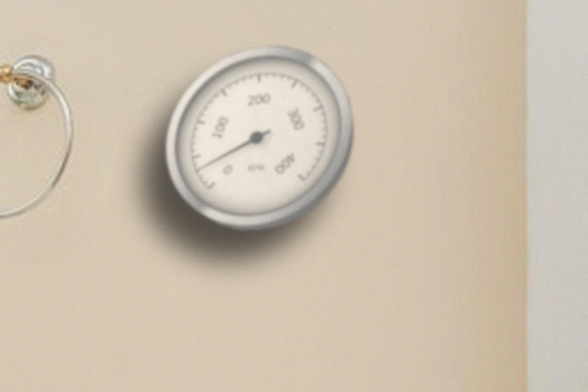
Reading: {"value": 30, "unit": "kPa"}
